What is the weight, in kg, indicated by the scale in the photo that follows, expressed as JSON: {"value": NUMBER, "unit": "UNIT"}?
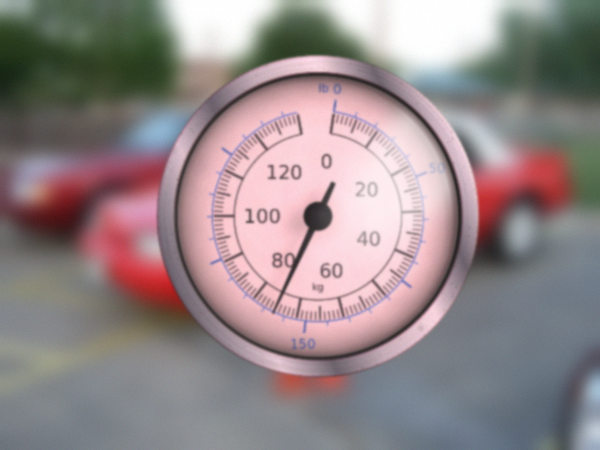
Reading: {"value": 75, "unit": "kg"}
